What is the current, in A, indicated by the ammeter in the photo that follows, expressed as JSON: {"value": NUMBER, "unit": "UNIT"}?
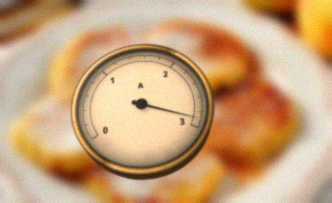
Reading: {"value": 2.9, "unit": "A"}
